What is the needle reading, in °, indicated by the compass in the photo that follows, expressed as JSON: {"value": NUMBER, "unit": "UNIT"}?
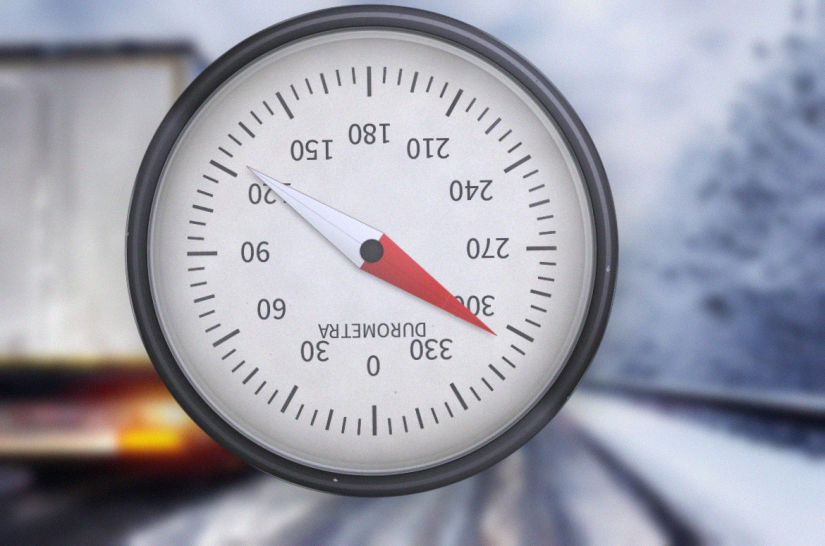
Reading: {"value": 305, "unit": "°"}
